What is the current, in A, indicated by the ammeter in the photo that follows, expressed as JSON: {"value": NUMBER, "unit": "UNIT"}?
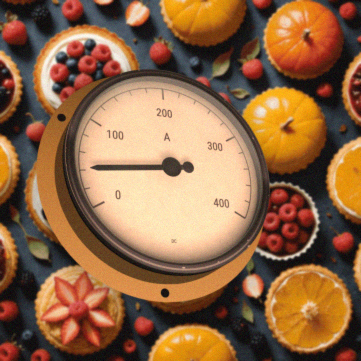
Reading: {"value": 40, "unit": "A"}
